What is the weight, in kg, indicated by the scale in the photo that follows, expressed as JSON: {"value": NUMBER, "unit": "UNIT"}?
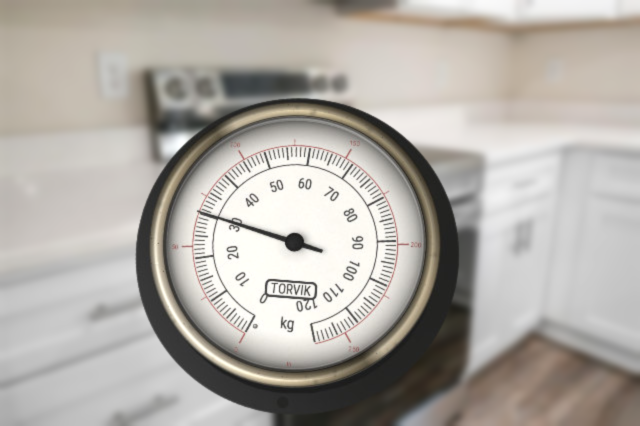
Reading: {"value": 30, "unit": "kg"}
